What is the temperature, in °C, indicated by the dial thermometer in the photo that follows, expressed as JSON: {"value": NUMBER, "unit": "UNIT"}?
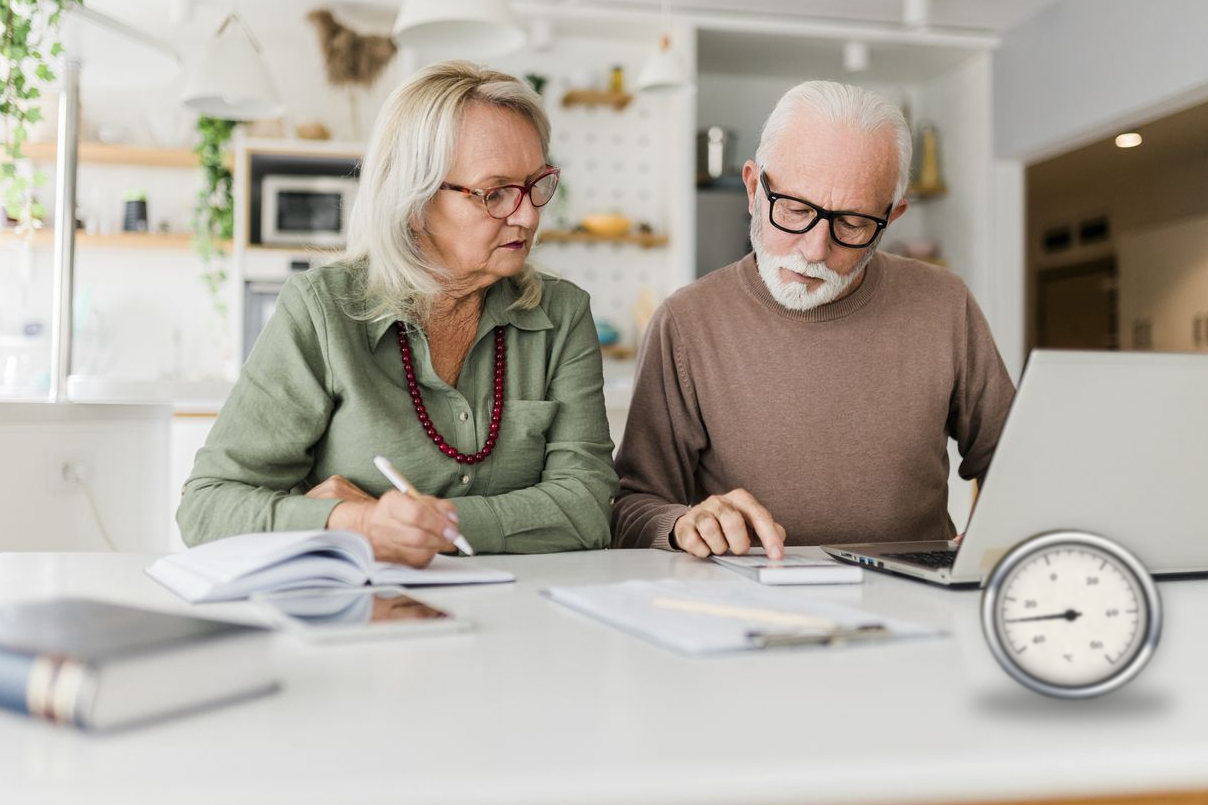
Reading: {"value": -28, "unit": "°C"}
